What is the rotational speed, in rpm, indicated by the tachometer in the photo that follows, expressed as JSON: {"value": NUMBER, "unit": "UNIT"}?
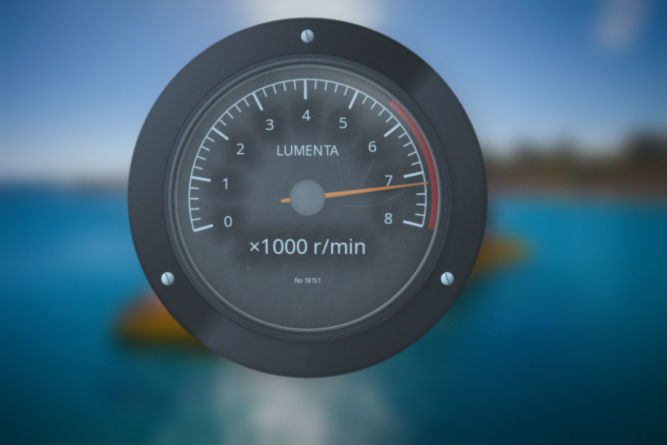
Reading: {"value": 7200, "unit": "rpm"}
